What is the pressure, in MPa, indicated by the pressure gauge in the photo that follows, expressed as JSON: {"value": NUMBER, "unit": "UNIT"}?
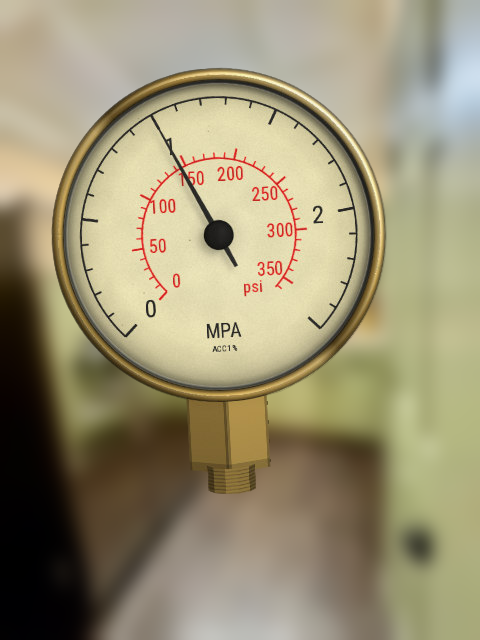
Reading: {"value": 1, "unit": "MPa"}
